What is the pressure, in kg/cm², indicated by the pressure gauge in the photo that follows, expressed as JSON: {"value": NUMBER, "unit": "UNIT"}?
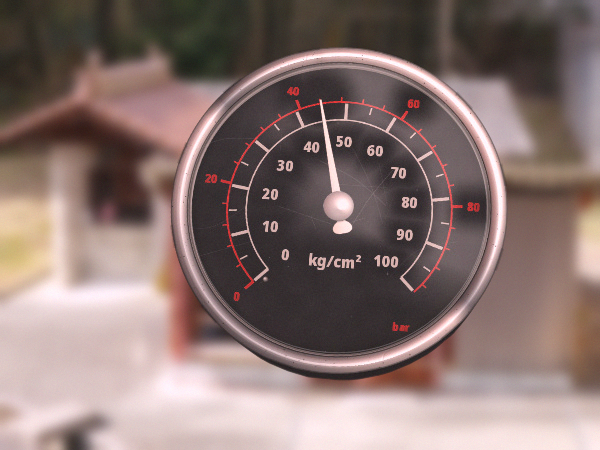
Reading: {"value": 45, "unit": "kg/cm²"}
